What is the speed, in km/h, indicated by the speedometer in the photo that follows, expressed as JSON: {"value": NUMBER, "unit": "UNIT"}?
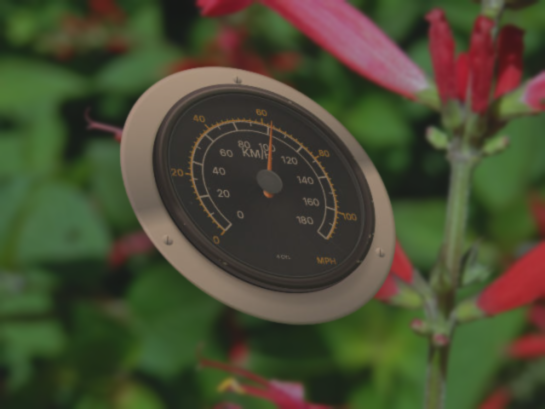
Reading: {"value": 100, "unit": "km/h"}
